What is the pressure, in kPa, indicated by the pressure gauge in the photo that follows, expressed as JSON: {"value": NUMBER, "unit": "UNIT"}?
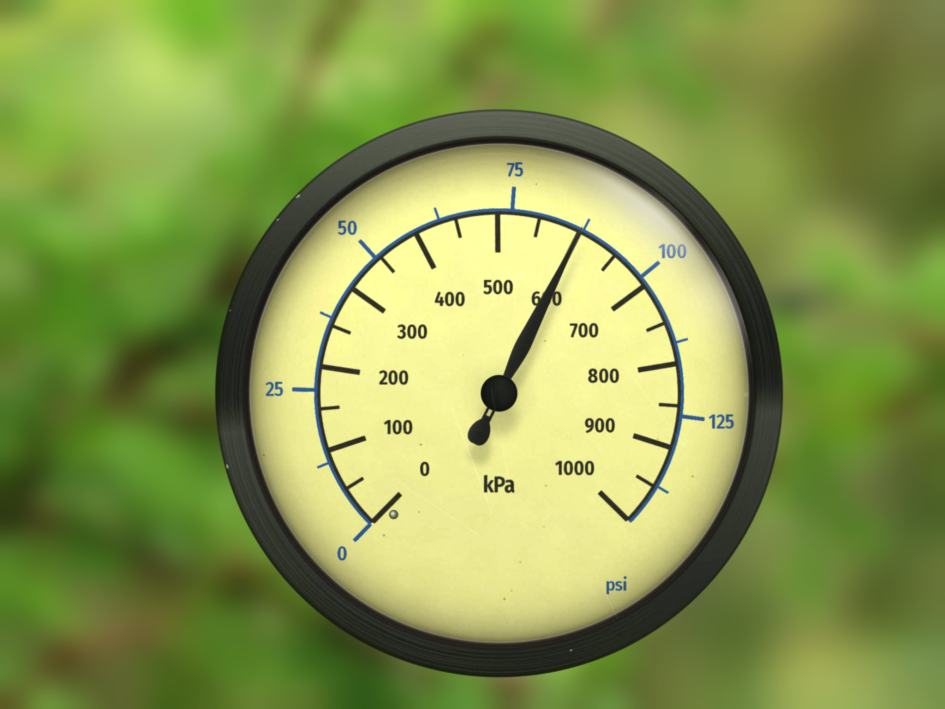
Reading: {"value": 600, "unit": "kPa"}
